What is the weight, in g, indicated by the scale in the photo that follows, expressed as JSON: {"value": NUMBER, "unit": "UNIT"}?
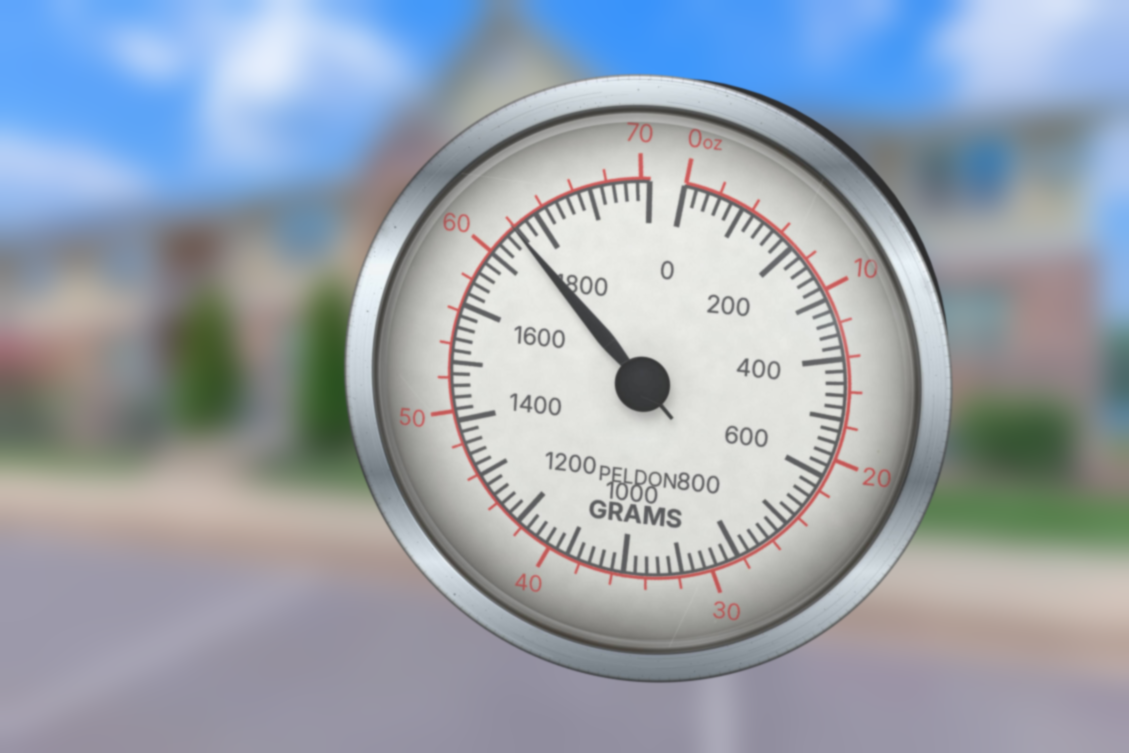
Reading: {"value": 1760, "unit": "g"}
